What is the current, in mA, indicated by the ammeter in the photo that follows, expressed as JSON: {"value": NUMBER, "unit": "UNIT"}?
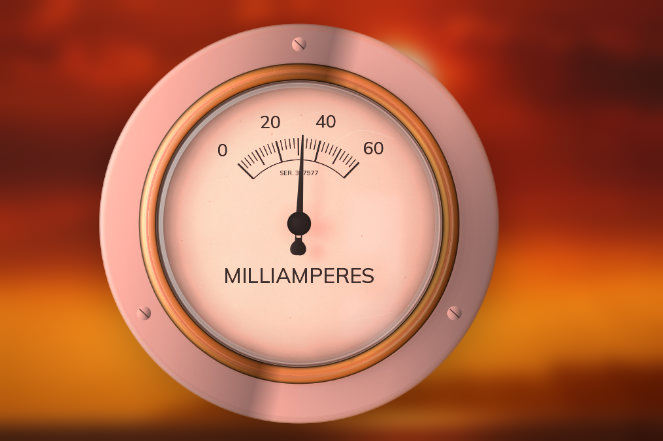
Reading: {"value": 32, "unit": "mA"}
